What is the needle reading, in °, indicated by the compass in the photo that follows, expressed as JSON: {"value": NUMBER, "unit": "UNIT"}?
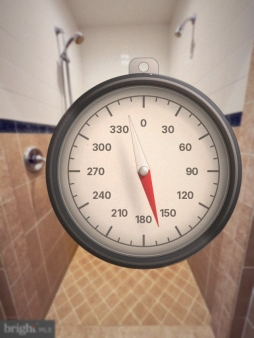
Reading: {"value": 165, "unit": "°"}
